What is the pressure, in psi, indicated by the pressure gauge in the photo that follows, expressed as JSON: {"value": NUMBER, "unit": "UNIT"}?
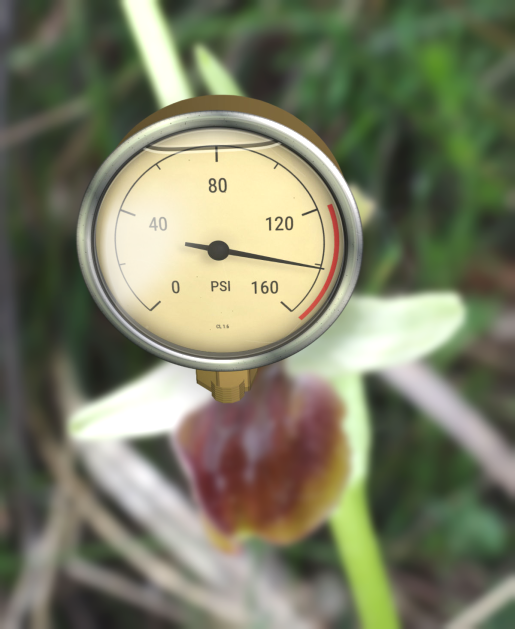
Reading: {"value": 140, "unit": "psi"}
